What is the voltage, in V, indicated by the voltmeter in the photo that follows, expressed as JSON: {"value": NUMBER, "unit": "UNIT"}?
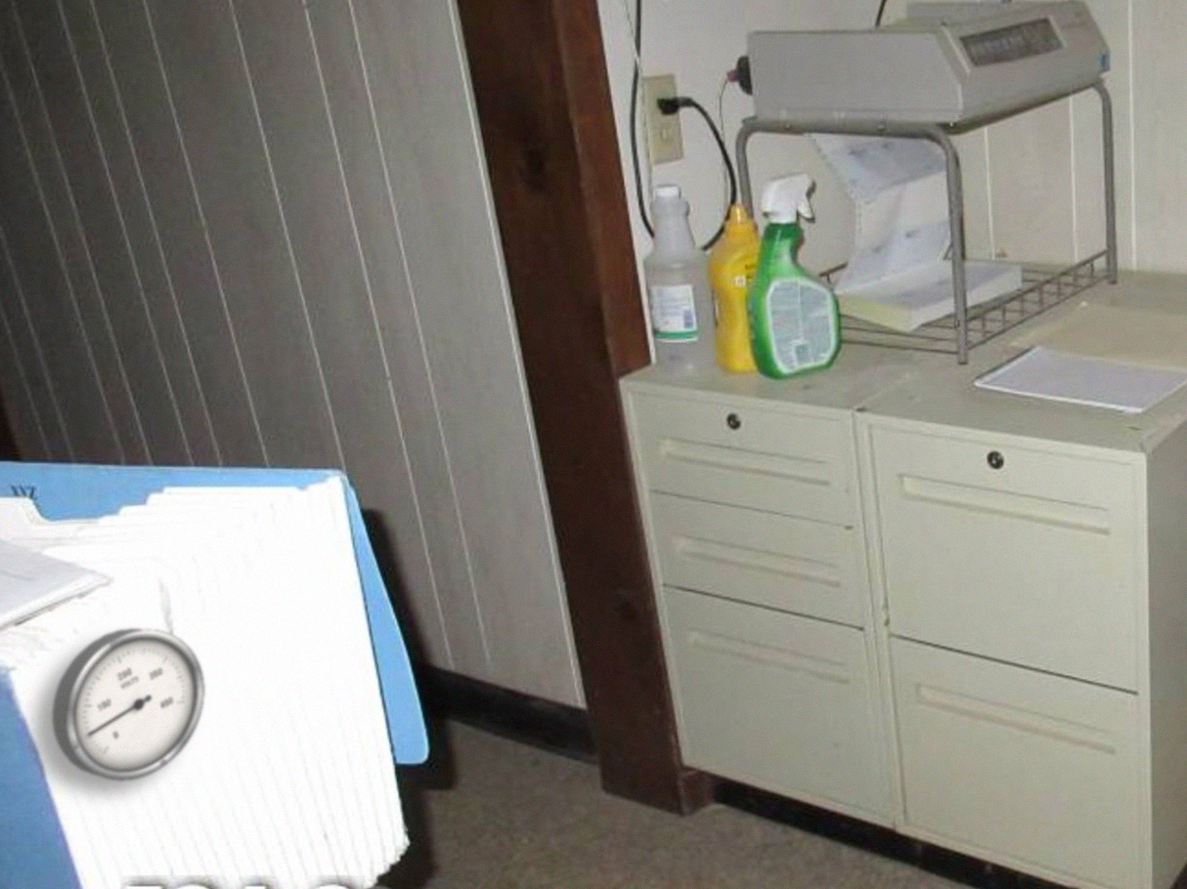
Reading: {"value": 50, "unit": "V"}
